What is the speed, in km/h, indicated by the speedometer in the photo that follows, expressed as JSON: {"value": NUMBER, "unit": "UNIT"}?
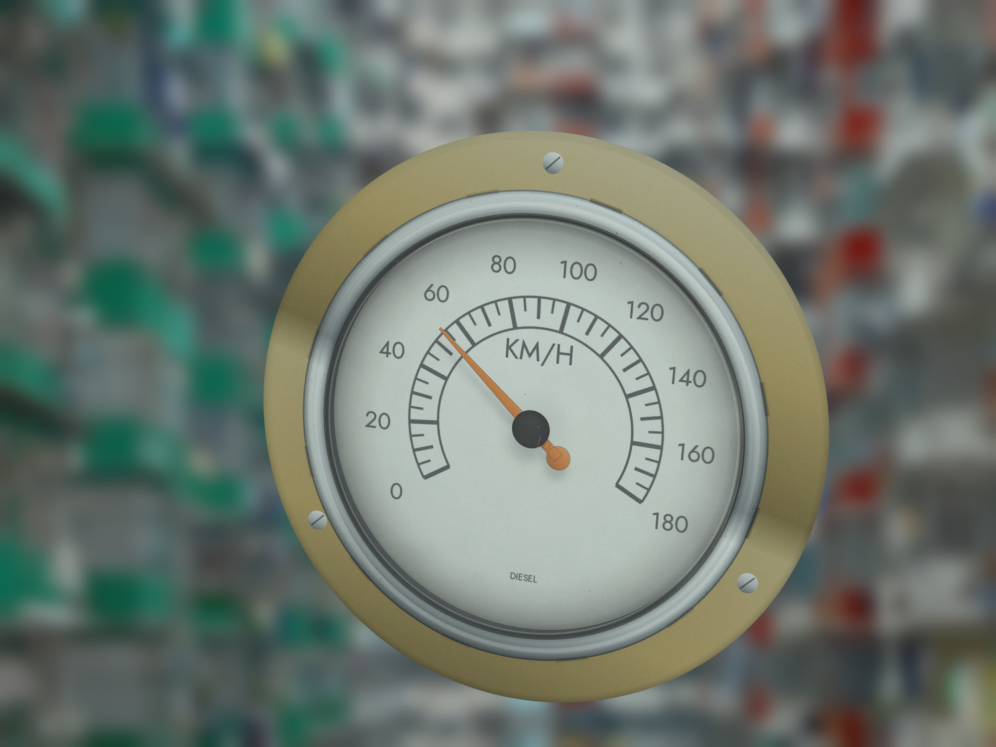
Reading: {"value": 55, "unit": "km/h"}
